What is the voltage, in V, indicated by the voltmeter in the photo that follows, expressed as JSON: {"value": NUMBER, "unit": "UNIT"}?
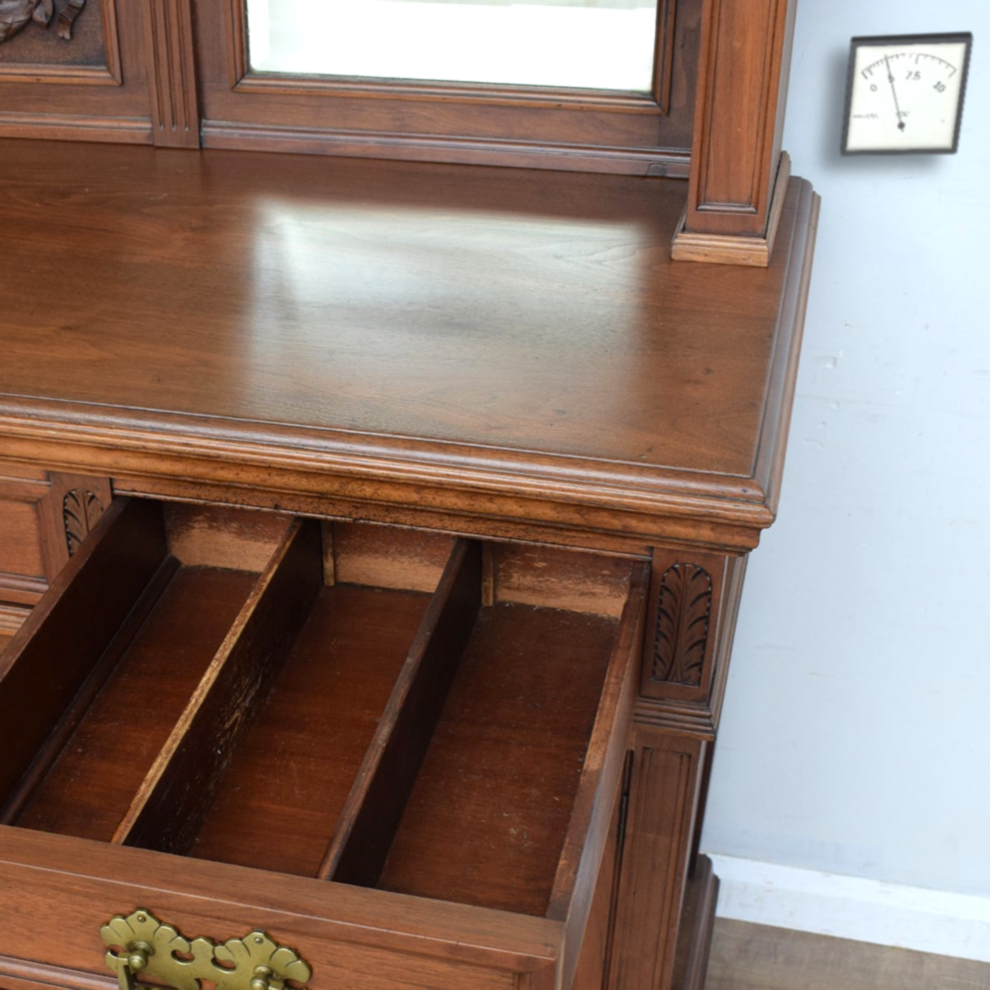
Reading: {"value": 5, "unit": "V"}
